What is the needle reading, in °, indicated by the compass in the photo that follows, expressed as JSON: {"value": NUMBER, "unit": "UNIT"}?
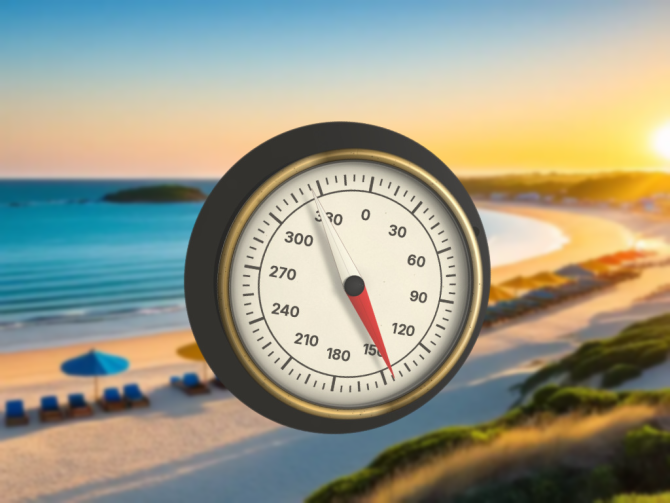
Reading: {"value": 145, "unit": "°"}
